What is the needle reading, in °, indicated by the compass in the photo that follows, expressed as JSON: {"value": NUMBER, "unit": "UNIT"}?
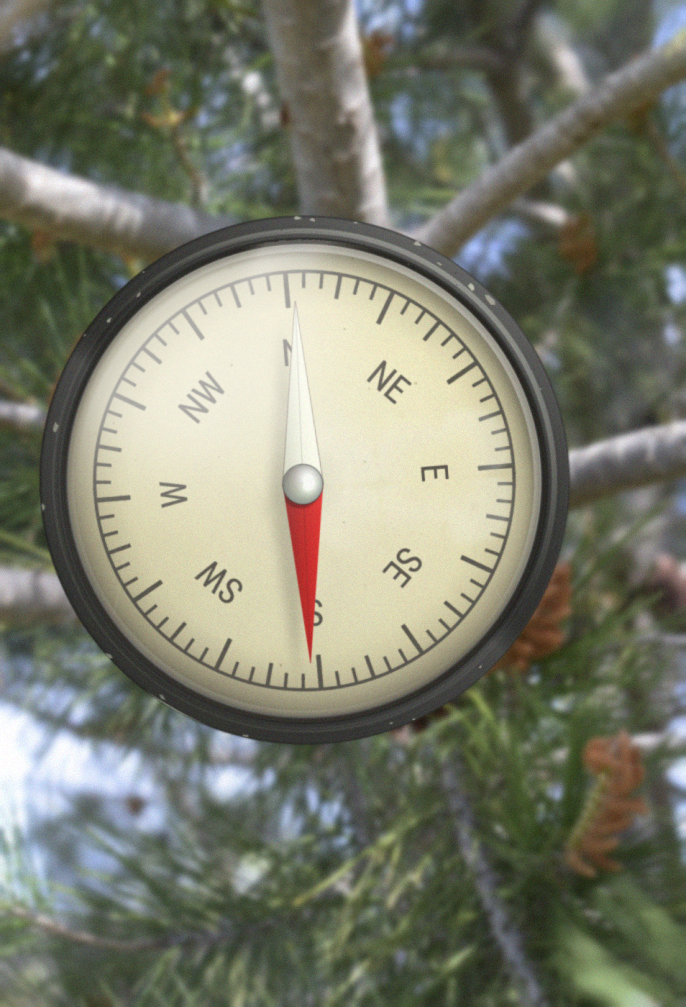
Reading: {"value": 182.5, "unit": "°"}
